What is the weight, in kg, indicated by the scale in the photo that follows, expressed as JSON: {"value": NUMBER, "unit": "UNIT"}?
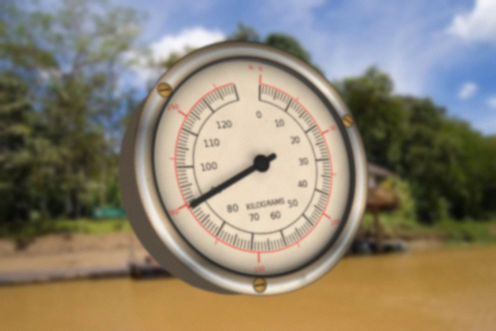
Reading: {"value": 90, "unit": "kg"}
